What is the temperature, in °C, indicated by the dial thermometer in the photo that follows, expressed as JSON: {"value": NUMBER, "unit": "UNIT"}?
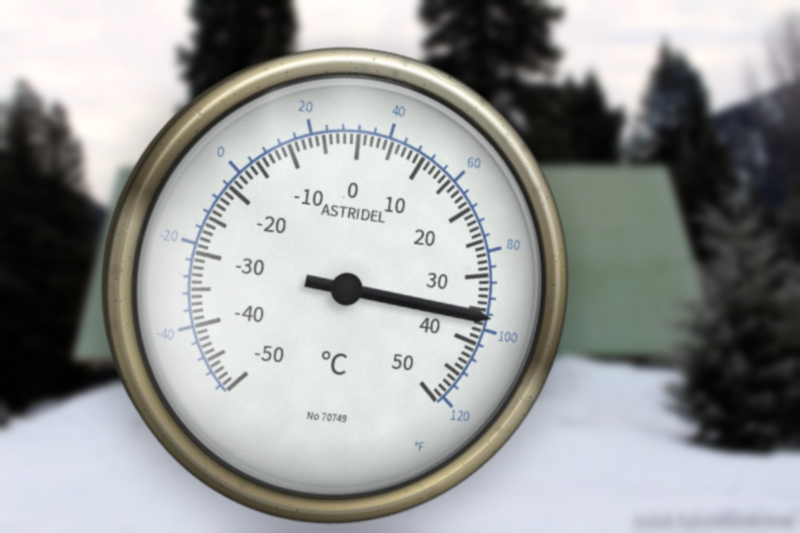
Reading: {"value": 36, "unit": "°C"}
